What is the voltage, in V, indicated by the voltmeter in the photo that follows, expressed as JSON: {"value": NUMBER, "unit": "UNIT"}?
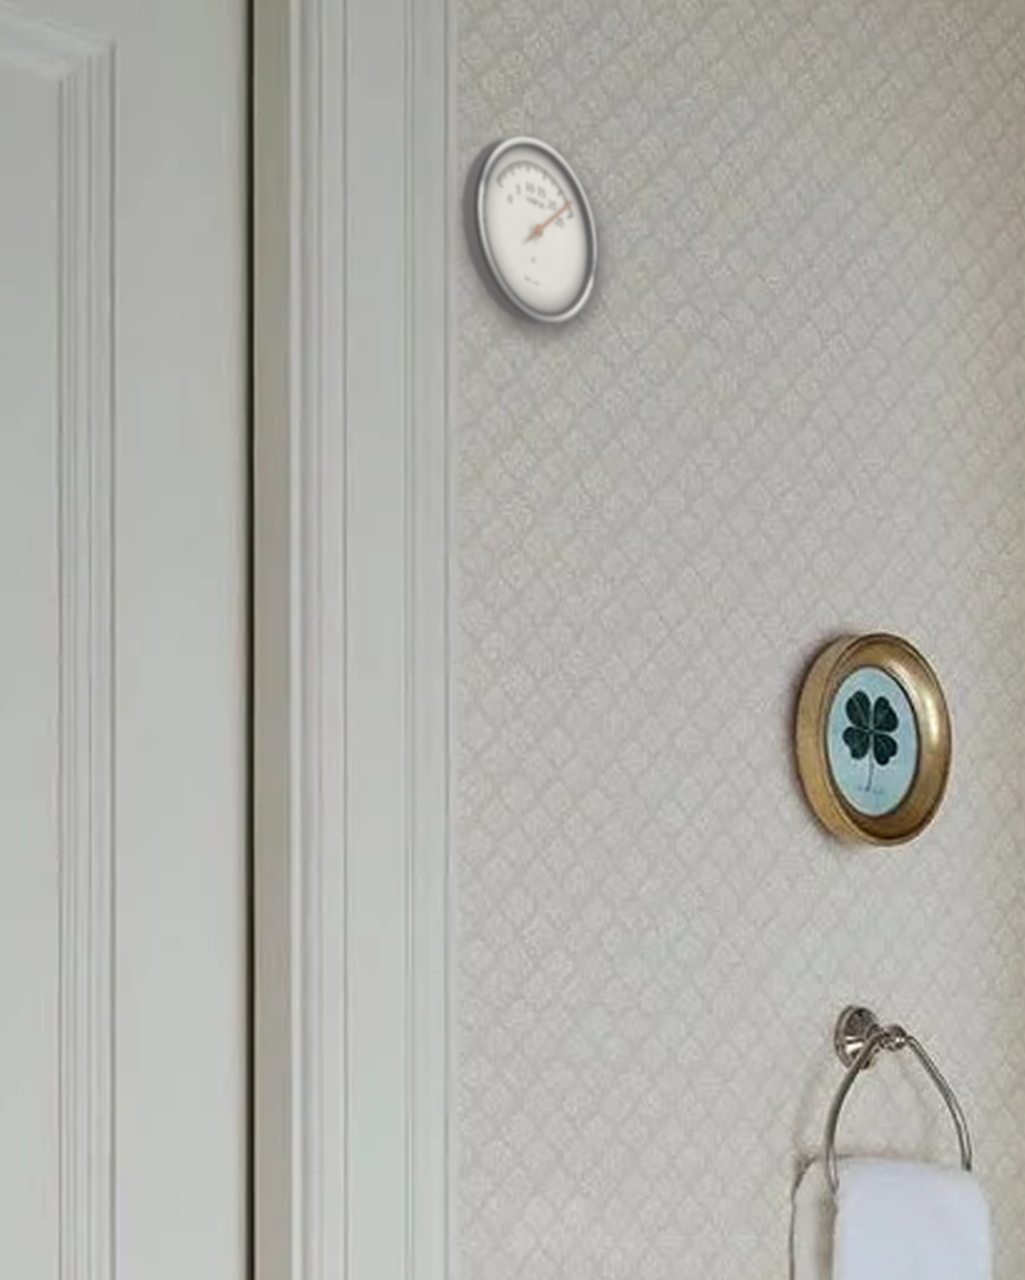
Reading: {"value": 22.5, "unit": "V"}
